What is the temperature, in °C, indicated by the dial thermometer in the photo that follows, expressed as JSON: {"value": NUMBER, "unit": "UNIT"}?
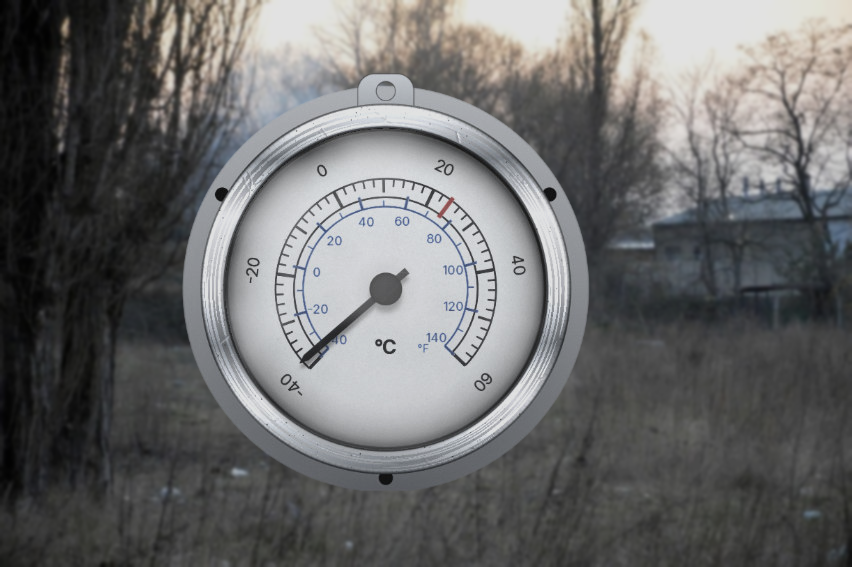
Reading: {"value": -38, "unit": "°C"}
